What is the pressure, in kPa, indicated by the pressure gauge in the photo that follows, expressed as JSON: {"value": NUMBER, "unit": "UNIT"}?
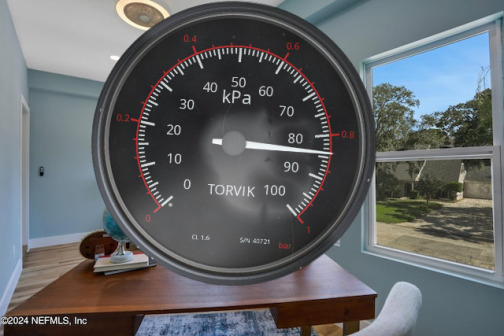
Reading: {"value": 84, "unit": "kPa"}
